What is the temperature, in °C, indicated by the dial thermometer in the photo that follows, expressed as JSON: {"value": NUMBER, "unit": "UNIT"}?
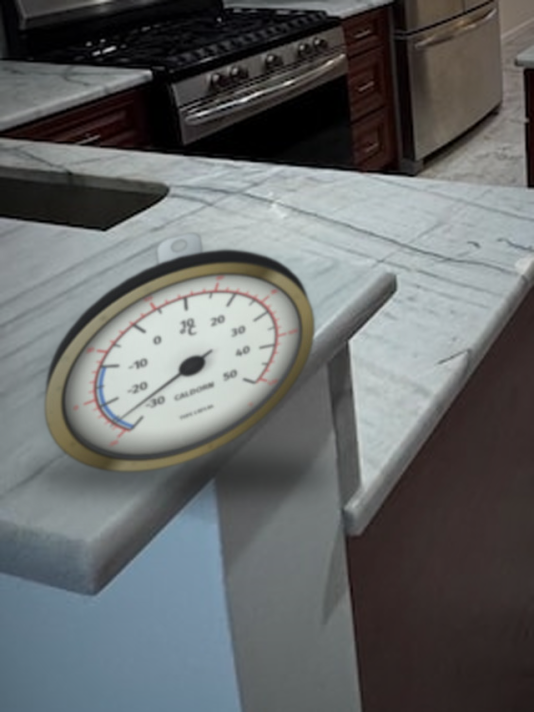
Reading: {"value": -25, "unit": "°C"}
